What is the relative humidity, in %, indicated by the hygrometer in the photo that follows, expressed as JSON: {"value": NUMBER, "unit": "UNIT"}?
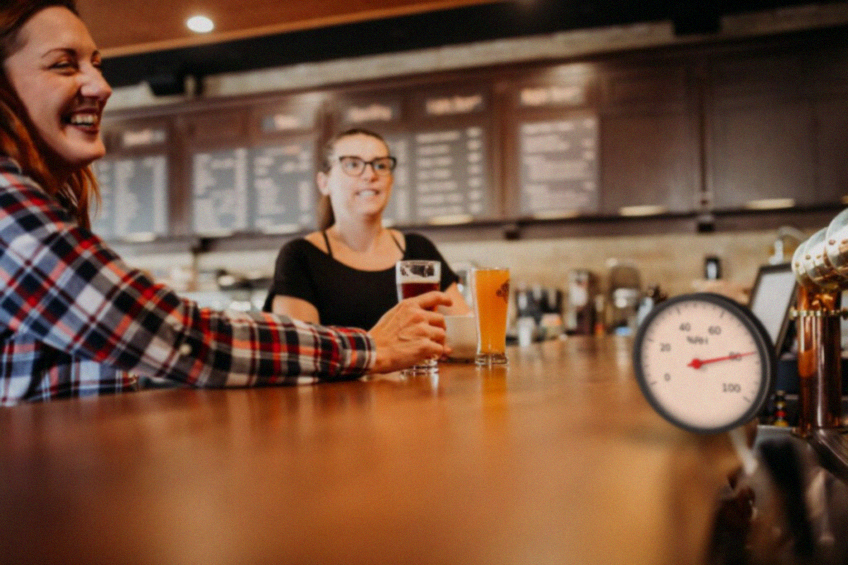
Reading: {"value": 80, "unit": "%"}
